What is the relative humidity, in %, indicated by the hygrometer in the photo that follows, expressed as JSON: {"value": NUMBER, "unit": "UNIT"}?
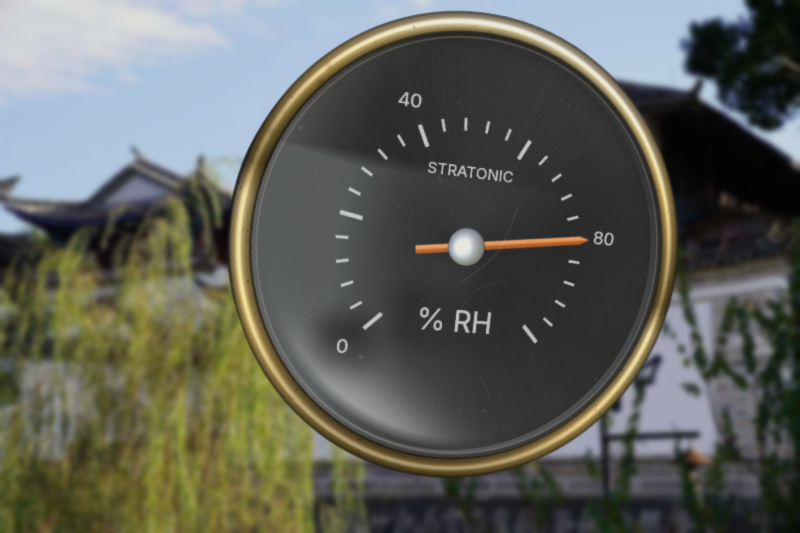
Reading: {"value": 80, "unit": "%"}
